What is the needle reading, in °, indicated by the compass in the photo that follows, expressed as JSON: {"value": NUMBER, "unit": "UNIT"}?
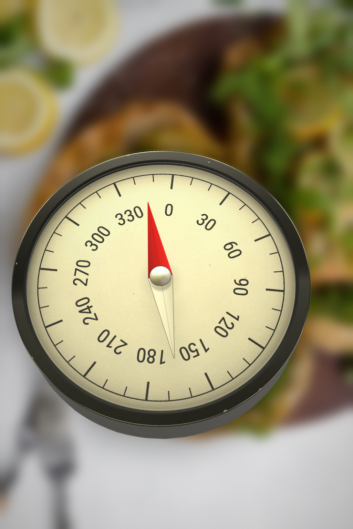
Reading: {"value": 345, "unit": "°"}
